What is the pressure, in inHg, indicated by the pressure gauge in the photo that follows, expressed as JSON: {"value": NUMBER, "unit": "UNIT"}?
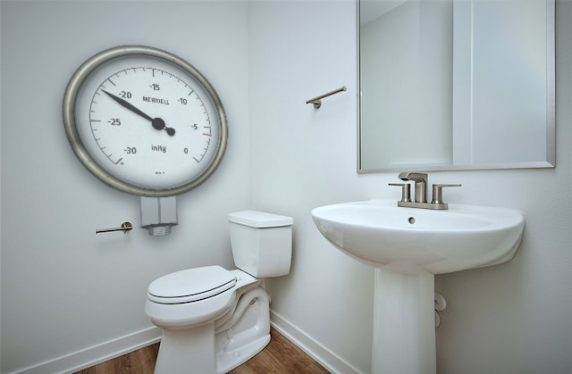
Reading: {"value": -21.5, "unit": "inHg"}
